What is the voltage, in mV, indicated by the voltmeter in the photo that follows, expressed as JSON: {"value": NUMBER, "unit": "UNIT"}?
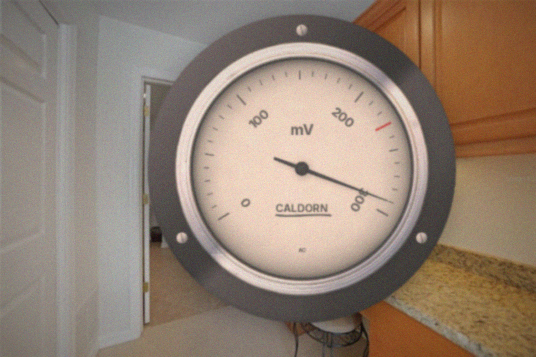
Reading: {"value": 290, "unit": "mV"}
